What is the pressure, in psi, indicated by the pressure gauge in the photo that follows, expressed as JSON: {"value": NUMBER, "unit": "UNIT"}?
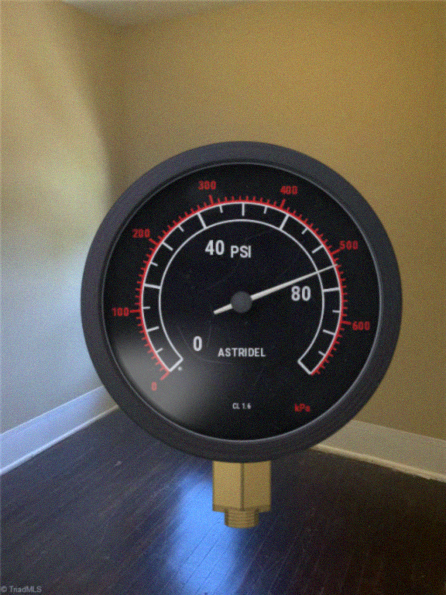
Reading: {"value": 75, "unit": "psi"}
